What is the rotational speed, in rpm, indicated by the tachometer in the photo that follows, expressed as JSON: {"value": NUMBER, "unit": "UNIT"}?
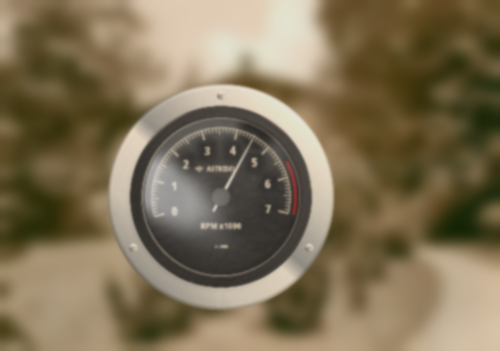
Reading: {"value": 4500, "unit": "rpm"}
